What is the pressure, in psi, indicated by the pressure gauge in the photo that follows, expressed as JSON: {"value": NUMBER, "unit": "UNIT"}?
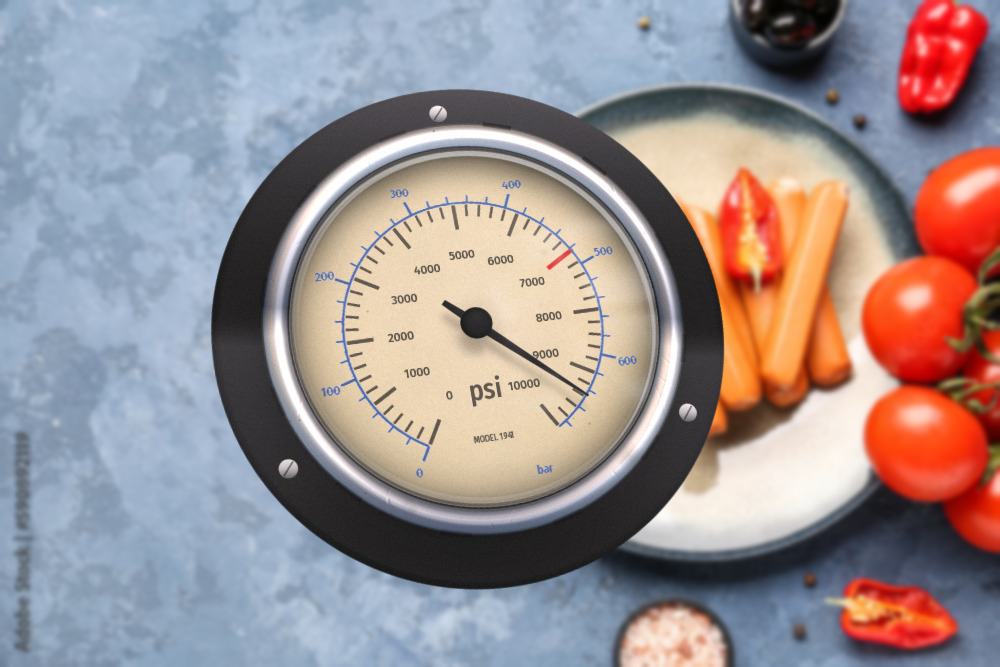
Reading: {"value": 9400, "unit": "psi"}
